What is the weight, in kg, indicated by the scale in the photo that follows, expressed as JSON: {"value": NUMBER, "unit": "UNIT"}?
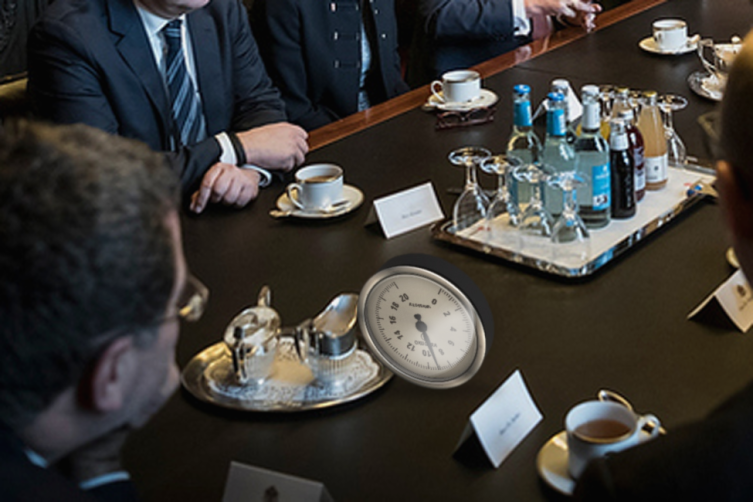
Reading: {"value": 9, "unit": "kg"}
